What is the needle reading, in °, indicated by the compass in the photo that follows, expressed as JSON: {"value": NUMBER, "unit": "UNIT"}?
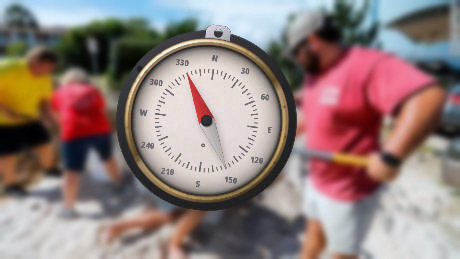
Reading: {"value": 330, "unit": "°"}
